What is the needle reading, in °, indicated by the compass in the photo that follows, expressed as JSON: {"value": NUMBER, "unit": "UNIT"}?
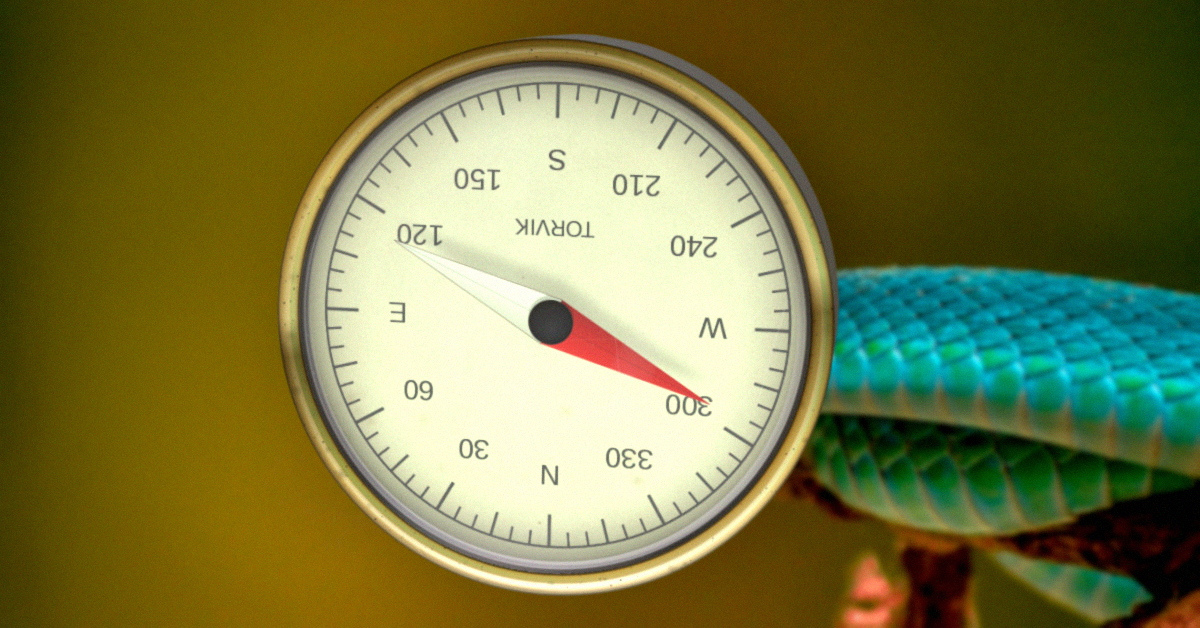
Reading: {"value": 295, "unit": "°"}
